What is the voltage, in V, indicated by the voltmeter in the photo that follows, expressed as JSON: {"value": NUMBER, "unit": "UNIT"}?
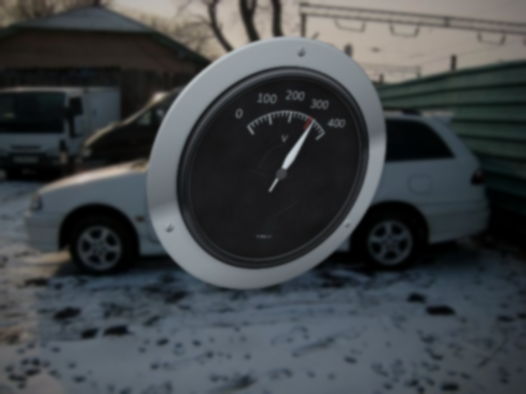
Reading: {"value": 300, "unit": "V"}
